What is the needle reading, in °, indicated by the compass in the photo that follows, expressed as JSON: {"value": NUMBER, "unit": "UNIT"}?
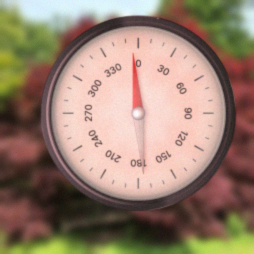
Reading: {"value": 355, "unit": "°"}
